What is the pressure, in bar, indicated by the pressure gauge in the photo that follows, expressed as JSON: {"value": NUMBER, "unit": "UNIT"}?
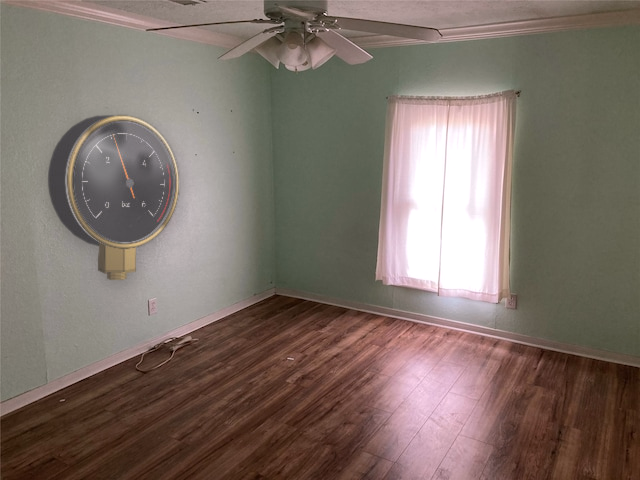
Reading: {"value": 2.5, "unit": "bar"}
